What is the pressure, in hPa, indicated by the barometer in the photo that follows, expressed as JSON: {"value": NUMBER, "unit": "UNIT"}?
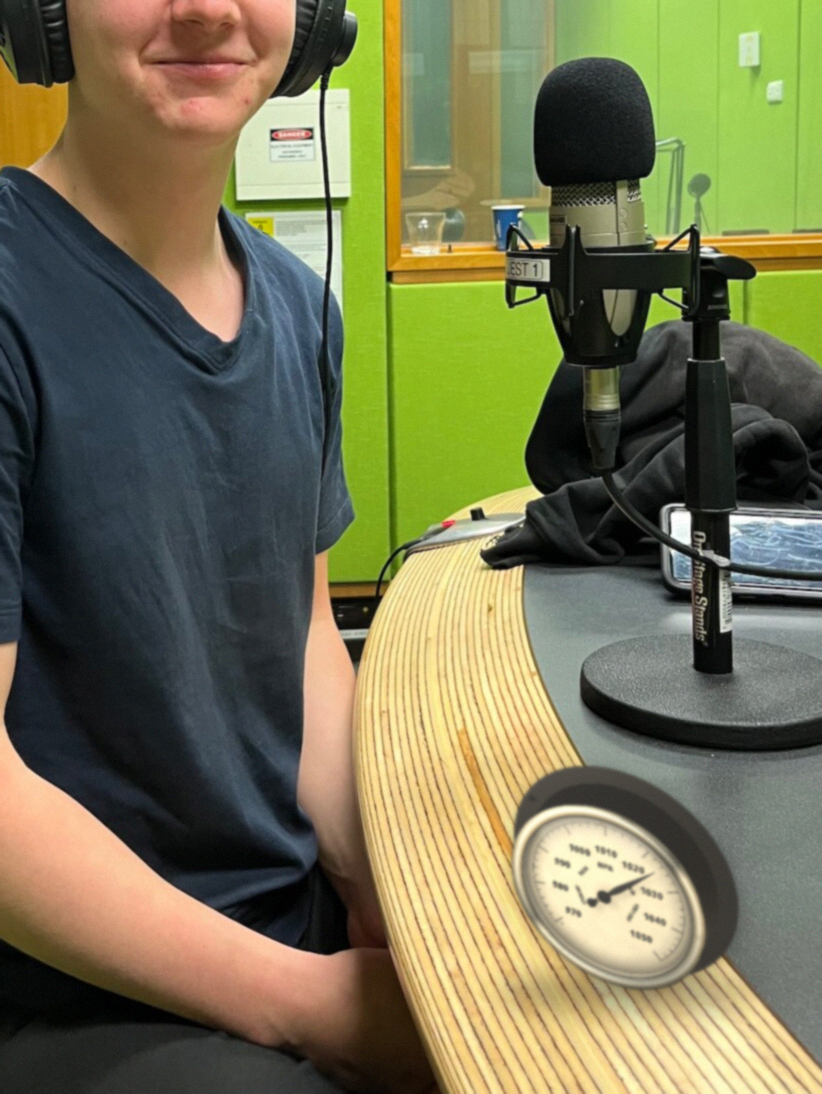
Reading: {"value": 1024, "unit": "hPa"}
